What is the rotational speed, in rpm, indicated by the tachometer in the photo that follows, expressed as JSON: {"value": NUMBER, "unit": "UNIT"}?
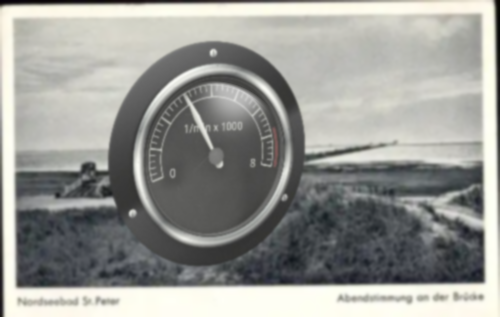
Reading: {"value": 3000, "unit": "rpm"}
